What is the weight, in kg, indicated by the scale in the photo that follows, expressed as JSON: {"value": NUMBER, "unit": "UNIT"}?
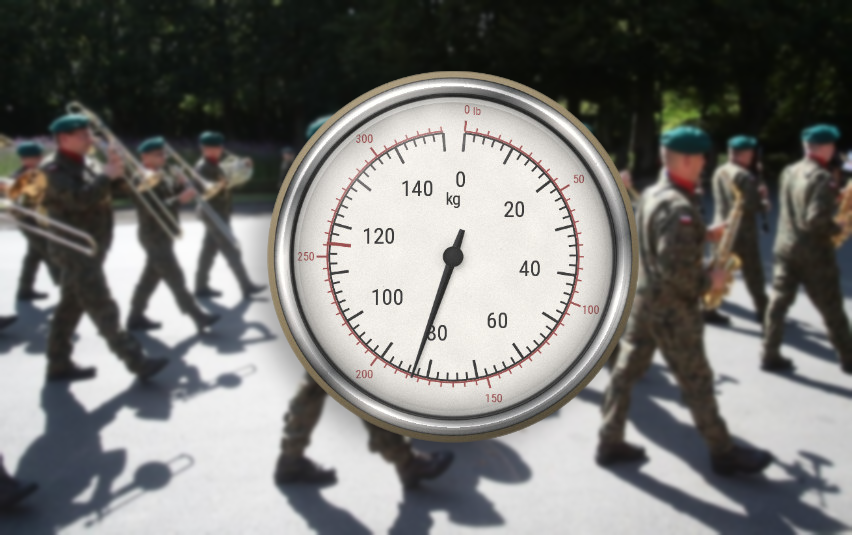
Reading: {"value": 83, "unit": "kg"}
